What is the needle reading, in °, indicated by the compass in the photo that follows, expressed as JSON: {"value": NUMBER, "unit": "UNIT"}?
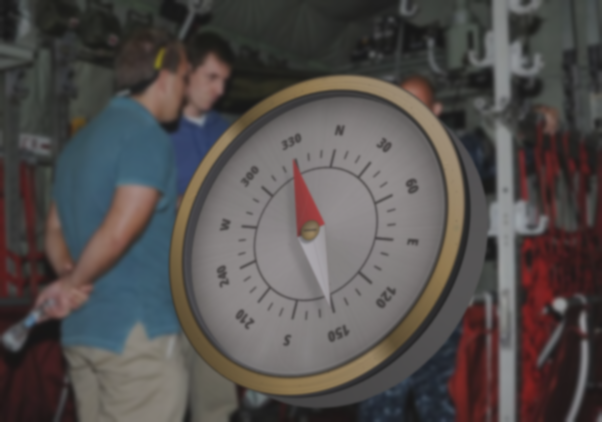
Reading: {"value": 330, "unit": "°"}
